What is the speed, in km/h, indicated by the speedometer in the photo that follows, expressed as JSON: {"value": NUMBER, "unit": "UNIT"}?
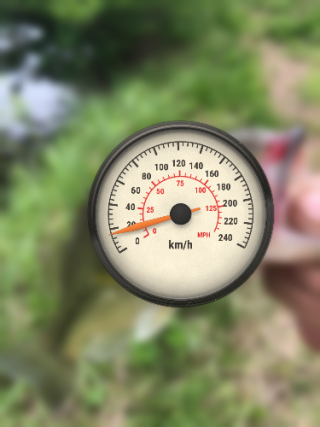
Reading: {"value": 16, "unit": "km/h"}
